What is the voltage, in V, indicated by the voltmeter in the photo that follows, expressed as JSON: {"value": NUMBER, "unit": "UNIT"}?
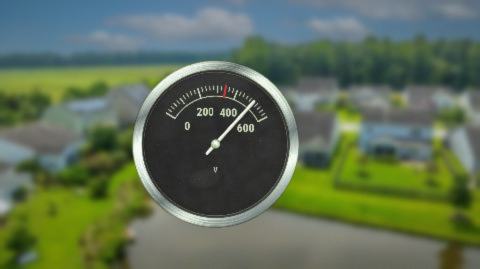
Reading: {"value": 500, "unit": "V"}
